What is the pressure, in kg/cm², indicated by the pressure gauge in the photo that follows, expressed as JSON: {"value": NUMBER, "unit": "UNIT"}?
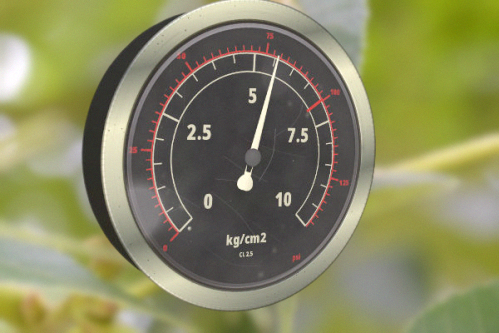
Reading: {"value": 5.5, "unit": "kg/cm²"}
